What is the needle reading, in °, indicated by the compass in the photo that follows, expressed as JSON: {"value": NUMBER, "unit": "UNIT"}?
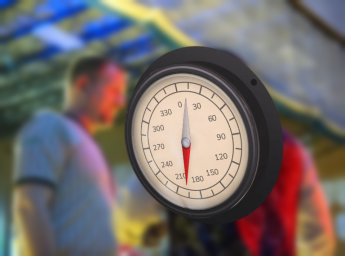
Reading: {"value": 195, "unit": "°"}
